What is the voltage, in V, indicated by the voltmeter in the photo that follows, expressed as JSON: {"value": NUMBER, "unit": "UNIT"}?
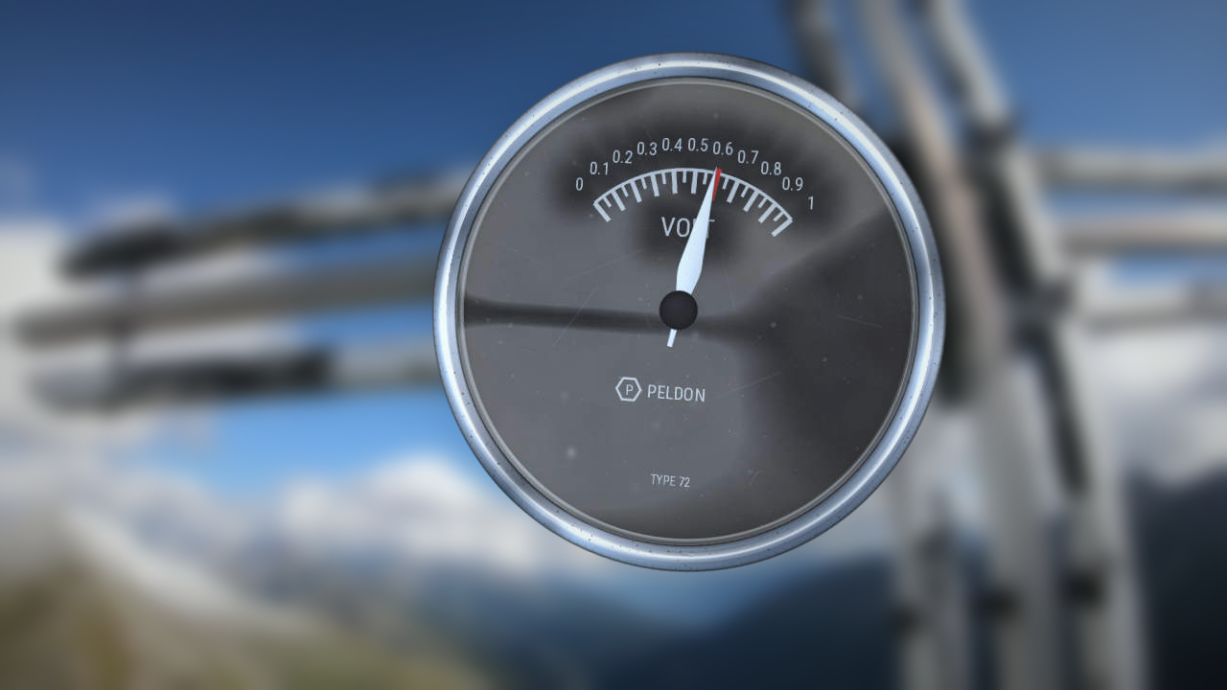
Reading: {"value": 0.6, "unit": "V"}
